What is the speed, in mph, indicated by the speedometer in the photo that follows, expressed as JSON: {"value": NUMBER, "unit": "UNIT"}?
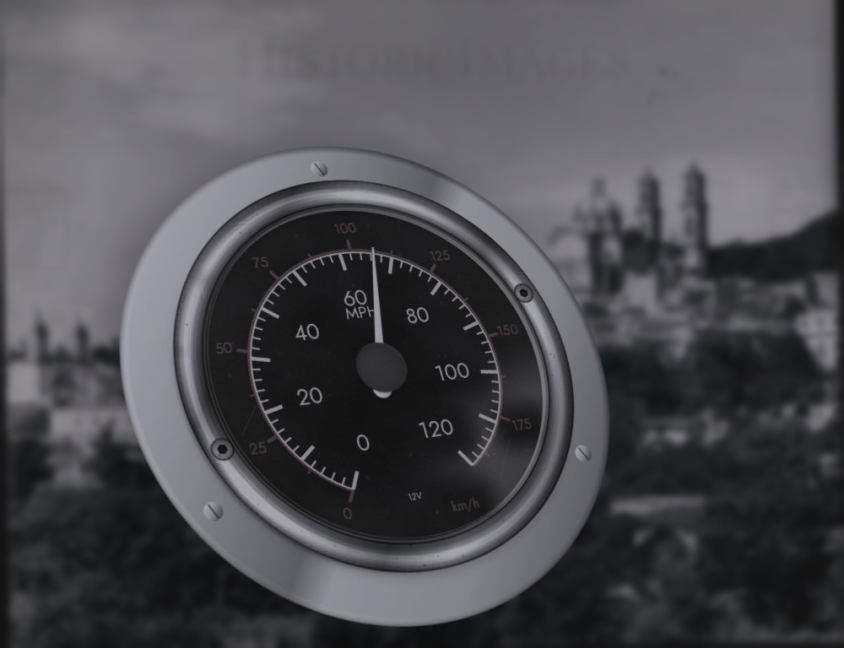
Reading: {"value": 66, "unit": "mph"}
